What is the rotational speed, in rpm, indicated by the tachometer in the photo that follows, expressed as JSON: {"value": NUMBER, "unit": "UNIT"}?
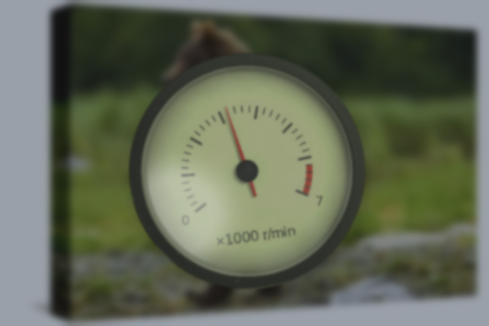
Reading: {"value": 3200, "unit": "rpm"}
